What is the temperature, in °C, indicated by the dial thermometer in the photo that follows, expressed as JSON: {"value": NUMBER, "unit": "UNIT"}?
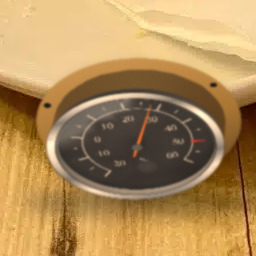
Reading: {"value": 27.5, "unit": "°C"}
